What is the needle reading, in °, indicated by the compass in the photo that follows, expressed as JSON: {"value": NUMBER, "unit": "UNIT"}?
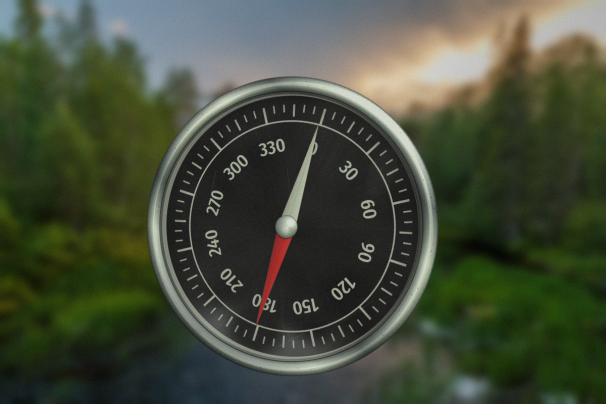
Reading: {"value": 180, "unit": "°"}
